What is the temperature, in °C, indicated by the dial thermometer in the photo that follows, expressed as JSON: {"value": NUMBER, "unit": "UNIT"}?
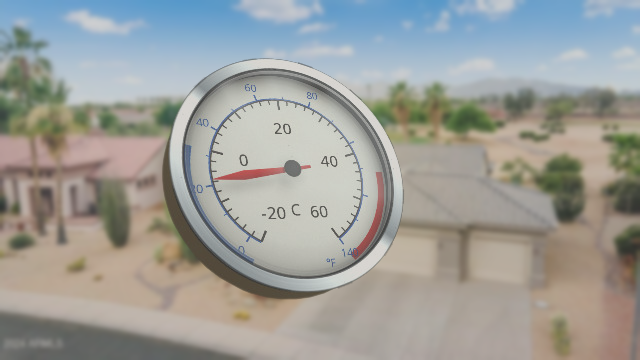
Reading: {"value": -6, "unit": "°C"}
